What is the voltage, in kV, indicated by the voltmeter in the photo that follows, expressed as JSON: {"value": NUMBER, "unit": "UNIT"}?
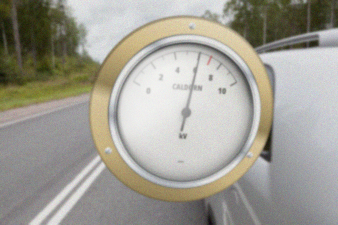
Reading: {"value": 6, "unit": "kV"}
